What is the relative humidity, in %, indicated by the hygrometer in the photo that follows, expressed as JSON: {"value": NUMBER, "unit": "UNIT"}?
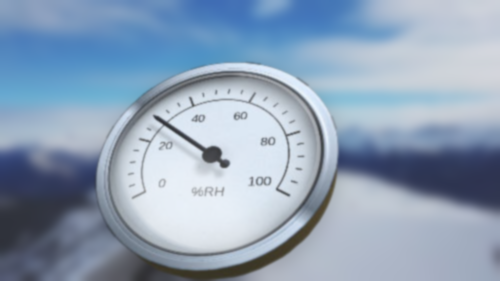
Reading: {"value": 28, "unit": "%"}
